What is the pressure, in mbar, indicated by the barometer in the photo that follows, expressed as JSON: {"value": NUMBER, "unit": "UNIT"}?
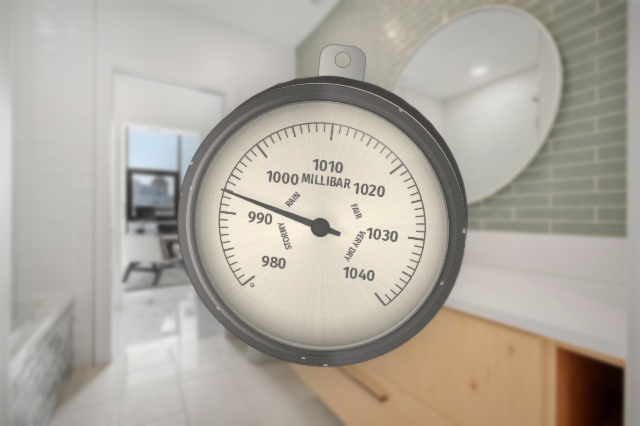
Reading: {"value": 993, "unit": "mbar"}
